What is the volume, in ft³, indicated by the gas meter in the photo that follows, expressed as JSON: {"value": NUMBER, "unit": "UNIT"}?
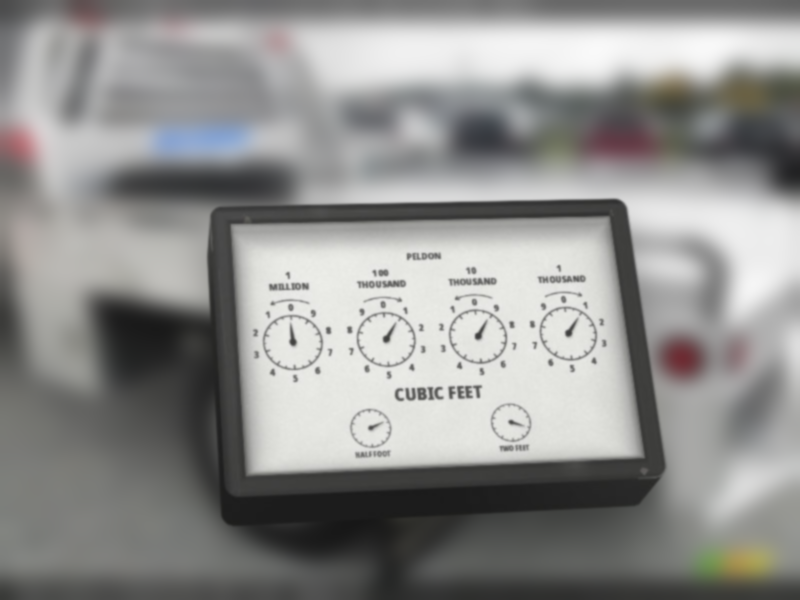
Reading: {"value": 9100, "unit": "ft³"}
